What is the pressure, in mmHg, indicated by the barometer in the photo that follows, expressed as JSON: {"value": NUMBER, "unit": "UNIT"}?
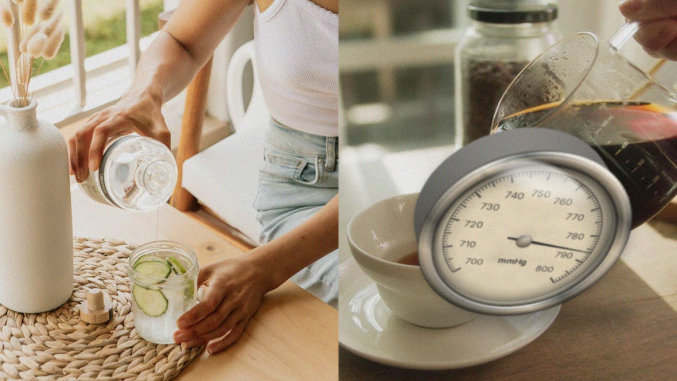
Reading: {"value": 785, "unit": "mmHg"}
